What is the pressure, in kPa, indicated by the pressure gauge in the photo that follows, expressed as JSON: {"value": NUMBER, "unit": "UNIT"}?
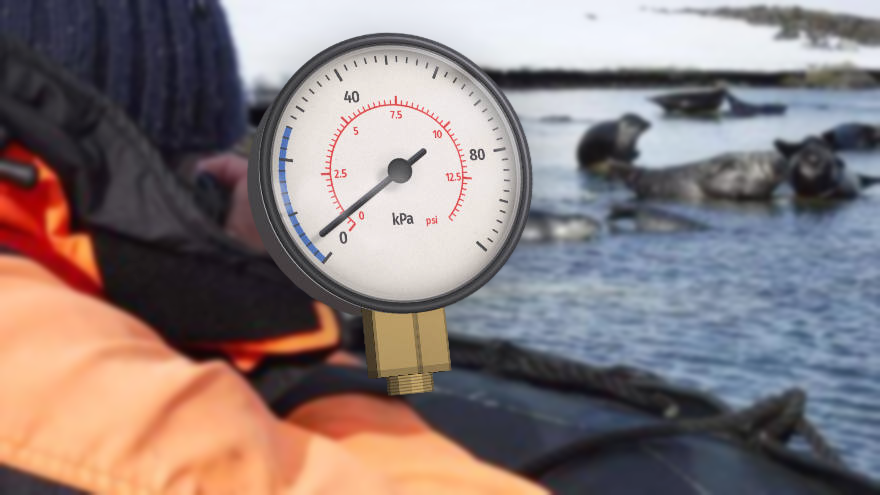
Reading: {"value": 4, "unit": "kPa"}
